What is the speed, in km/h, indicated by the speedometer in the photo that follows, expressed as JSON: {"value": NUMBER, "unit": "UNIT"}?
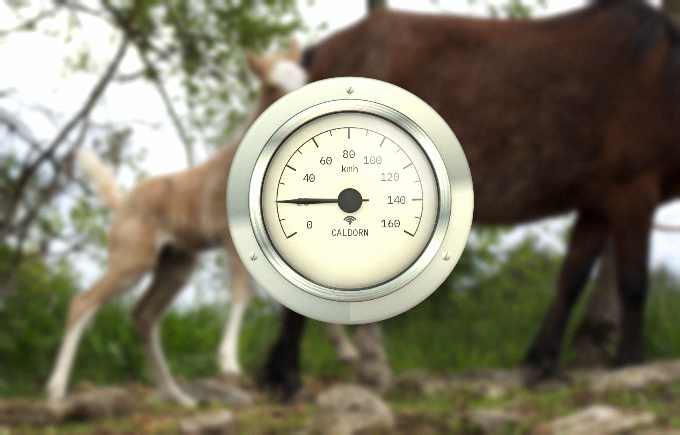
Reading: {"value": 20, "unit": "km/h"}
